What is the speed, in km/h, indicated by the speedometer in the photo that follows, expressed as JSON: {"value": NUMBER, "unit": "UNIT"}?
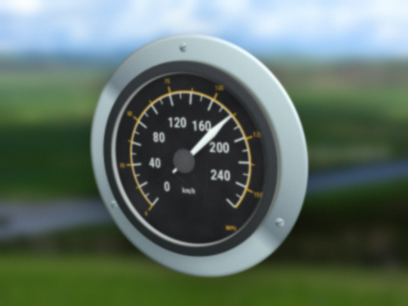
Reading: {"value": 180, "unit": "km/h"}
